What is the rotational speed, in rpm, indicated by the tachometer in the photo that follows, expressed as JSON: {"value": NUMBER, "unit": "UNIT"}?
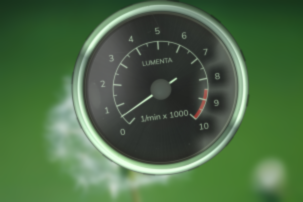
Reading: {"value": 500, "unit": "rpm"}
